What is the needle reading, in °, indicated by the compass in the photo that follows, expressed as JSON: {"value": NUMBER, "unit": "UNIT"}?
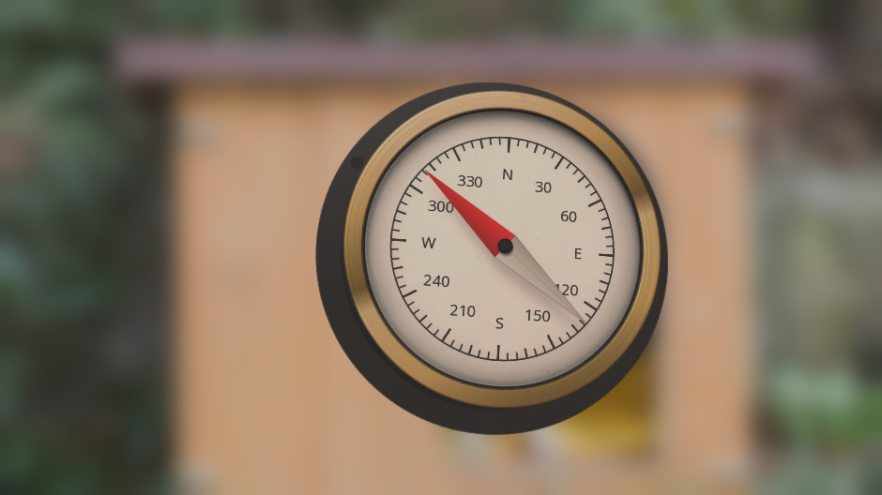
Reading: {"value": 310, "unit": "°"}
